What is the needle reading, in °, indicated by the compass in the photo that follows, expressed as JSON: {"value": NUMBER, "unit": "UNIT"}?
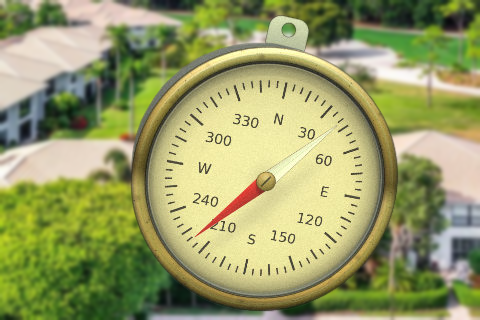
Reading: {"value": 220, "unit": "°"}
